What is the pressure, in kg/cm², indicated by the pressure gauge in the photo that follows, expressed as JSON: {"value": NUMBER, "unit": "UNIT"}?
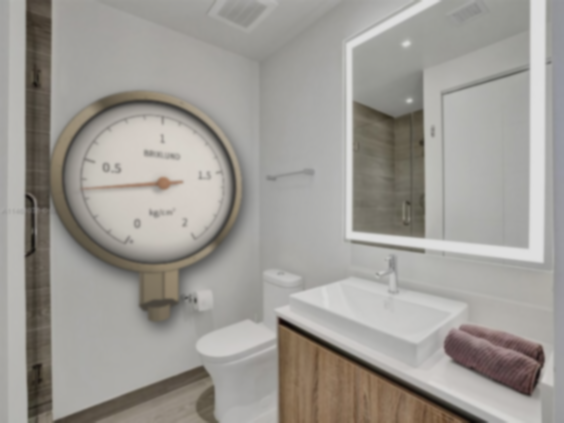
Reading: {"value": 0.35, "unit": "kg/cm²"}
